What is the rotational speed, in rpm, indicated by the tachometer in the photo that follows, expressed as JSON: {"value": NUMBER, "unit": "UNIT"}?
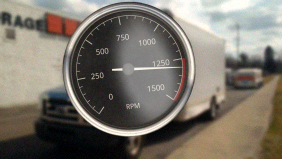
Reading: {"value": 1300, "unit": "rpm"}
